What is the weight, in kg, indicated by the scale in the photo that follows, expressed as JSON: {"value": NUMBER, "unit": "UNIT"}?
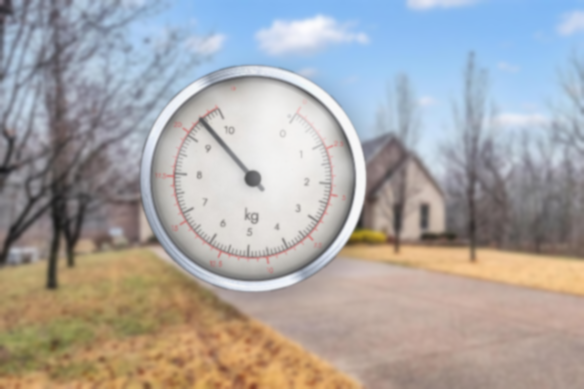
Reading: {"value": 9.5, "unit": "kg"}
